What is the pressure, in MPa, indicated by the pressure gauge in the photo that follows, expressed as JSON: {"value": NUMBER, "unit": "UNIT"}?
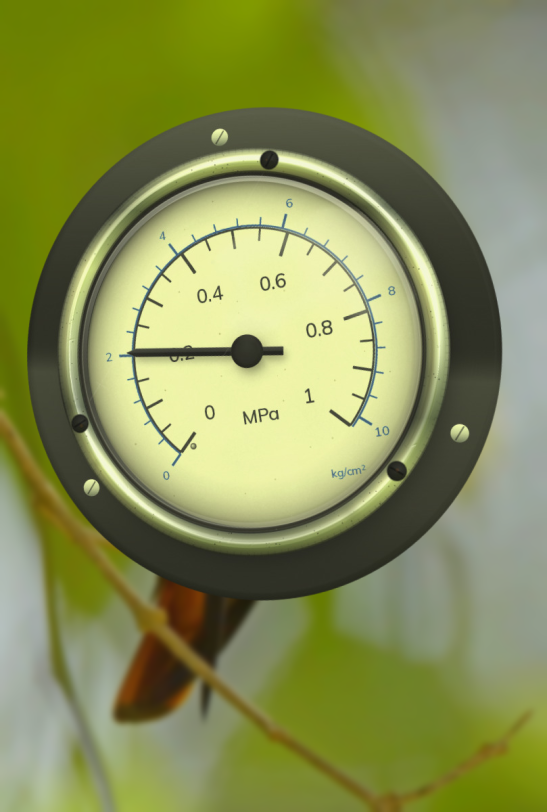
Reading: {"value": 0.2, "unit": "MPa"}
